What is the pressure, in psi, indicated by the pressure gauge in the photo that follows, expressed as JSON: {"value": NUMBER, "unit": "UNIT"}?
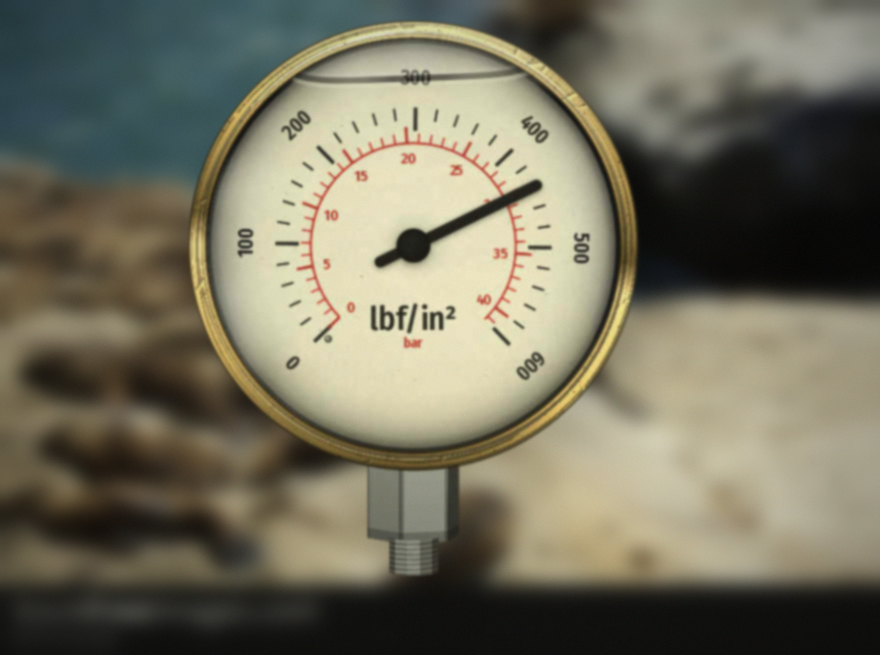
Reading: {"value": 440, "unit": "psi"}
